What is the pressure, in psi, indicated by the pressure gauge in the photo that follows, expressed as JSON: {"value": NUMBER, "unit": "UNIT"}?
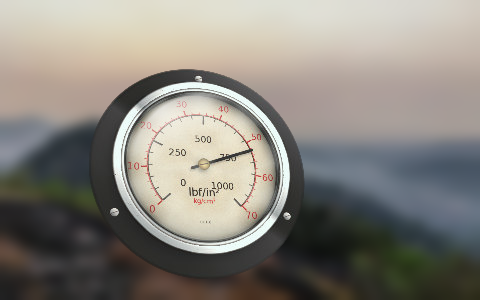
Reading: {"value": 750, "unit": "psi"}
